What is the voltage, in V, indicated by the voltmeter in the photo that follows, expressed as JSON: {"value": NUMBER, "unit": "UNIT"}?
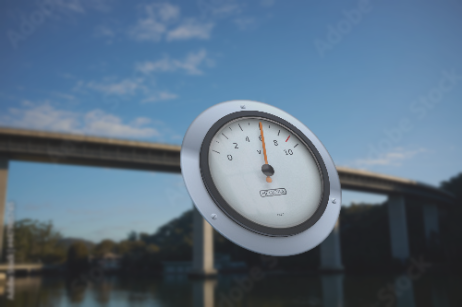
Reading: {"value": 6, "unit": "V"}
